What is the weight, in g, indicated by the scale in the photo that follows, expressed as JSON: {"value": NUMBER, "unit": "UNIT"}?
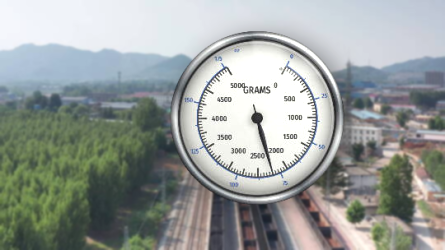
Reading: {"value": 2250, "unit": "g"}
